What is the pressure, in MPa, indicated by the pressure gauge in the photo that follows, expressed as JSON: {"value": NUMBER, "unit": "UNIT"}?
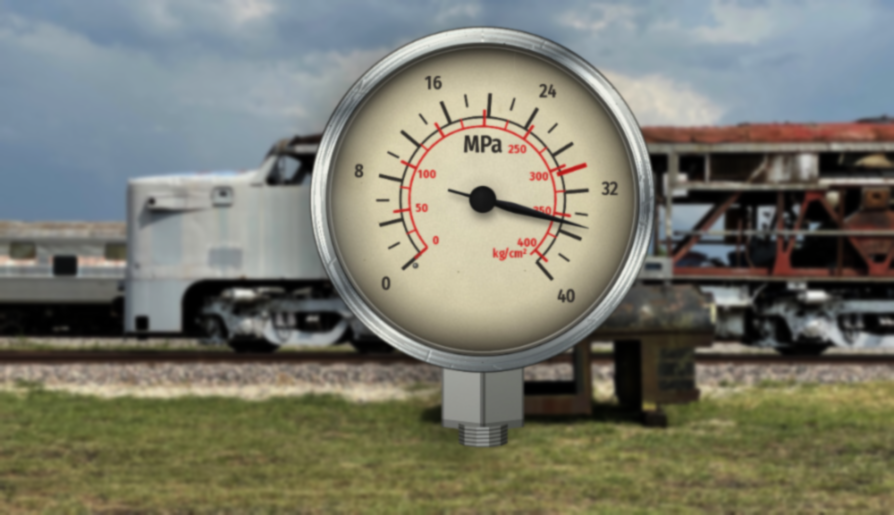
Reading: {"value": 35, "unit": "MPa"}
